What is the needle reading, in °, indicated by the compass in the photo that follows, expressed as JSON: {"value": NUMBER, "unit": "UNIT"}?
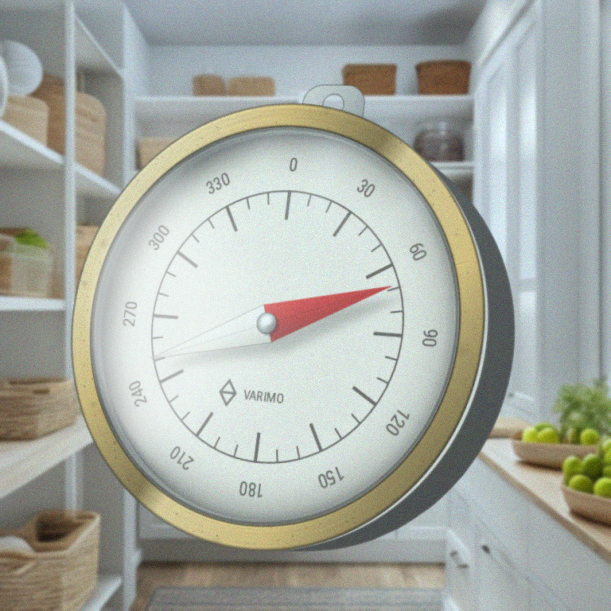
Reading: {"value": 70, "unit": "°"}
